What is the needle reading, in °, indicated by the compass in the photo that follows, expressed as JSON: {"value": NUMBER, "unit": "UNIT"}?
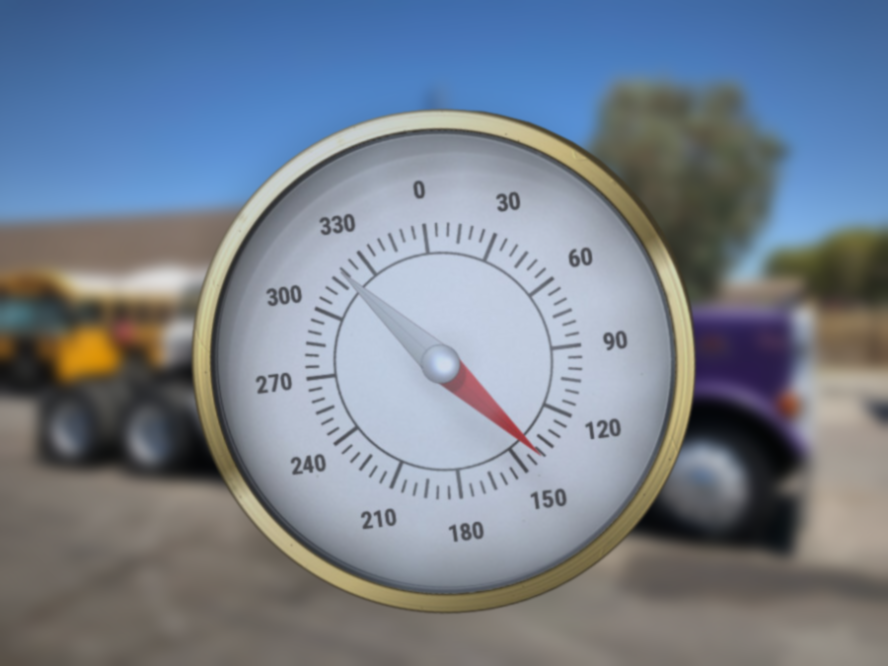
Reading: {"value": 140, "unit": "°"}
